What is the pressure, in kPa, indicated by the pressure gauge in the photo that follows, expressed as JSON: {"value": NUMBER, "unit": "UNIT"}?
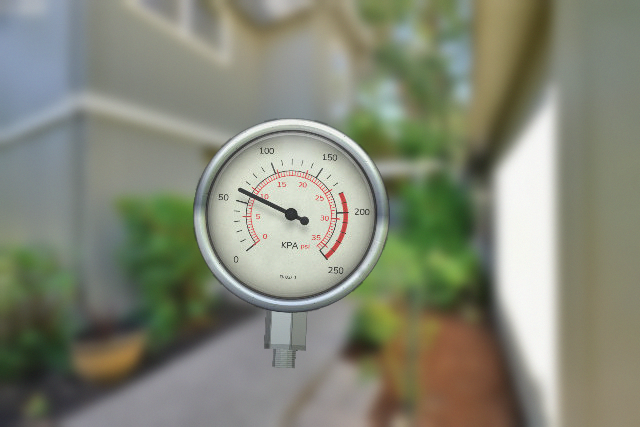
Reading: {"value": 60, "unit": "kPa"}
